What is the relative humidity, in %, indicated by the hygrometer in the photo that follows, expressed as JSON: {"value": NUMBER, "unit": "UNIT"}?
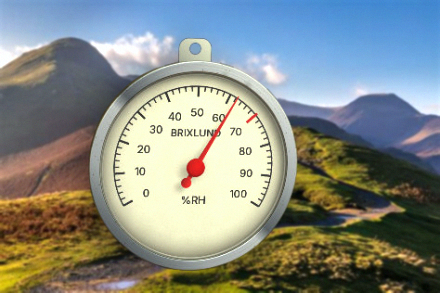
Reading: {"value": 62, "unit": "%"}
